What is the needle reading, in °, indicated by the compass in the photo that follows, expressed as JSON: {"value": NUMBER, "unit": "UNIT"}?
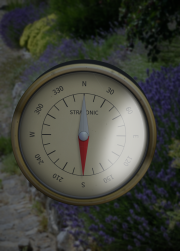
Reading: {"value": 180, "unit": "°"}
